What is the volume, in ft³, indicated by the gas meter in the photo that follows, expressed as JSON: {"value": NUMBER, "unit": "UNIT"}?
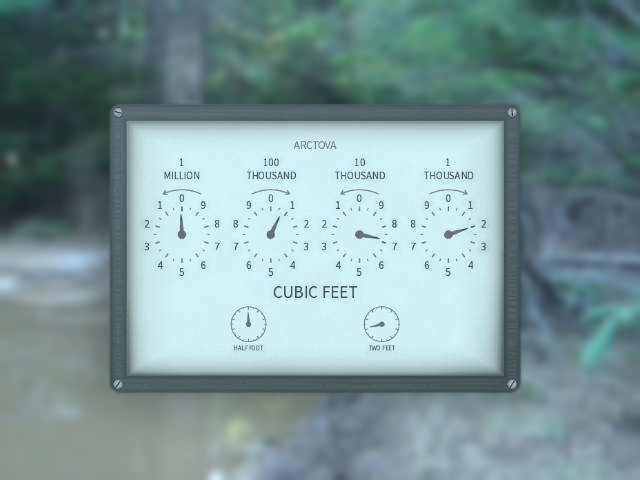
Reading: {"value": 7200, "unit": "ft³"}
